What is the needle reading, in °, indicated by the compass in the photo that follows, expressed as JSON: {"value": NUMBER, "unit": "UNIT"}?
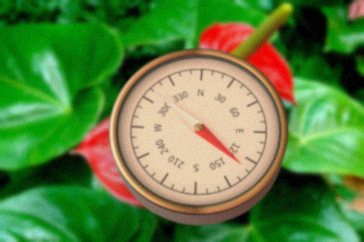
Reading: {"value": 130, "unit": "°"}
